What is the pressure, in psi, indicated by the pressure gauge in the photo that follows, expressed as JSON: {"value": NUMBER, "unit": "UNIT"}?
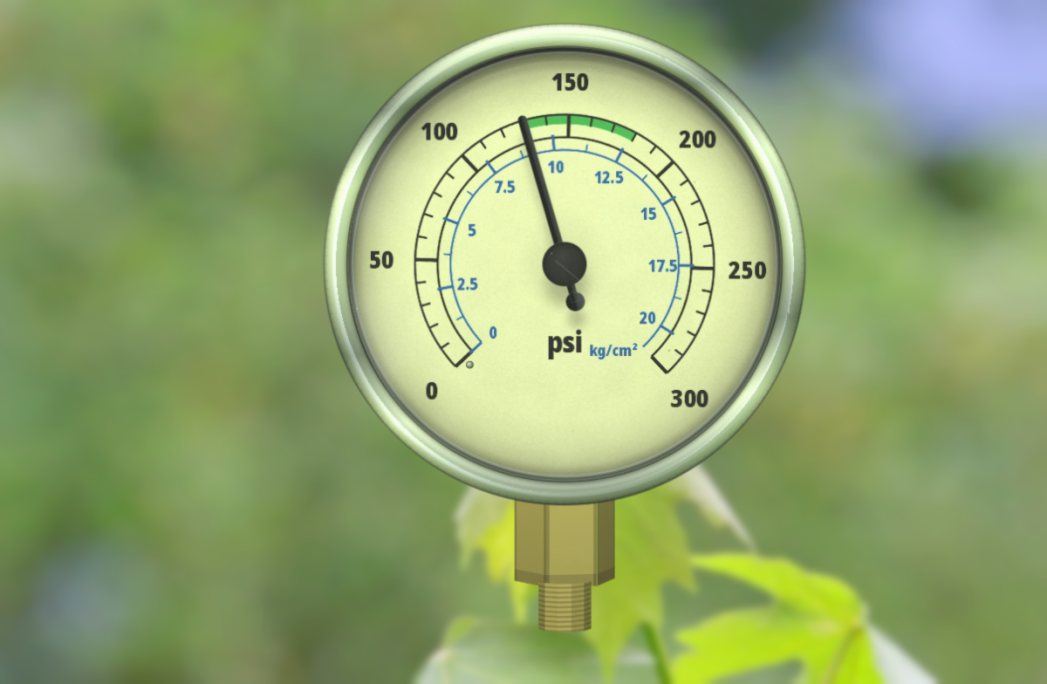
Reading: {"value": 130, "unit": "psi"}
